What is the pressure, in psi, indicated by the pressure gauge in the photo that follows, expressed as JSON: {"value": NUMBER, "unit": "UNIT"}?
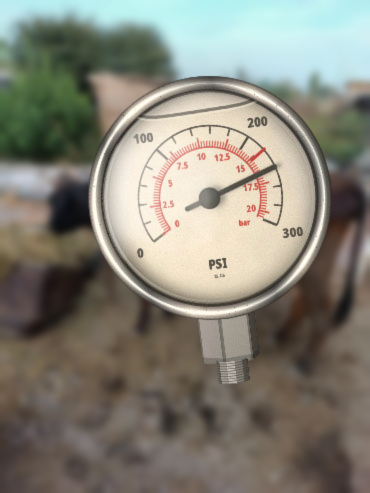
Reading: {"value": 240, "unit": "psi"}
